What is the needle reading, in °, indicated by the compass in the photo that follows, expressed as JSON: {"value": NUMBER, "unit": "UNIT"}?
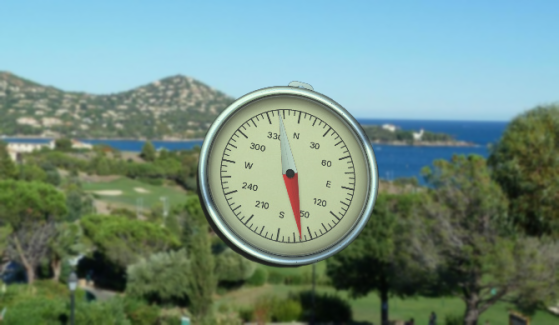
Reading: {"value": 160, "unit": "°"}
